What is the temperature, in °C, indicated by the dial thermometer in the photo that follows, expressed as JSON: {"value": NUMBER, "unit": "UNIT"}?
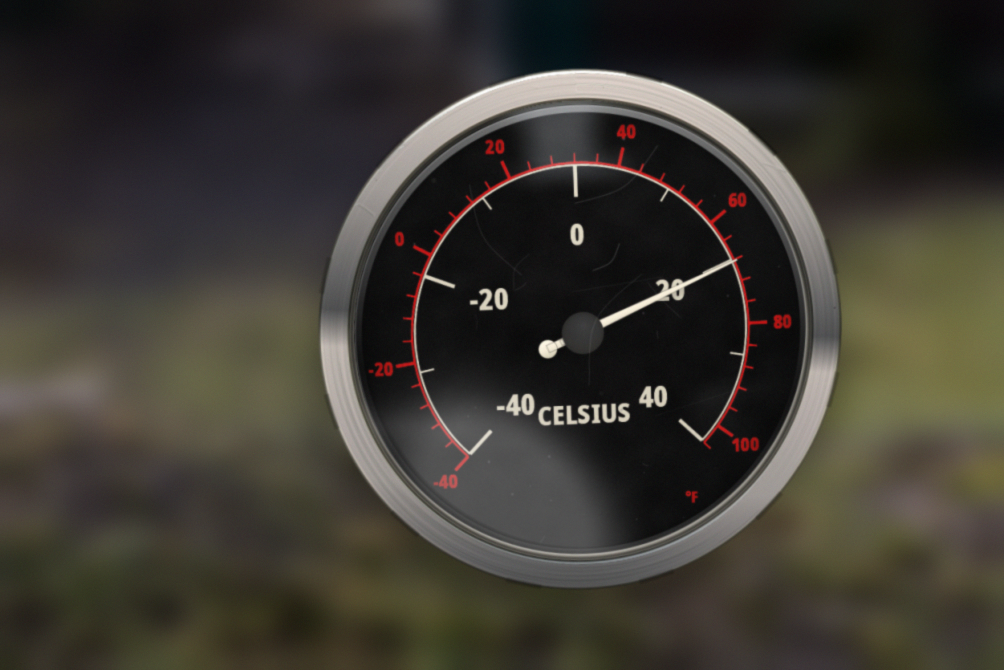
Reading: {"value": 20, "unit": "°C"}
